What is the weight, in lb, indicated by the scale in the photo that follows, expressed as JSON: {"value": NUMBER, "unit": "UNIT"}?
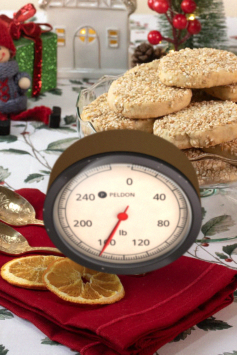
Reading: {"value": 160, "unit": "lb"}
